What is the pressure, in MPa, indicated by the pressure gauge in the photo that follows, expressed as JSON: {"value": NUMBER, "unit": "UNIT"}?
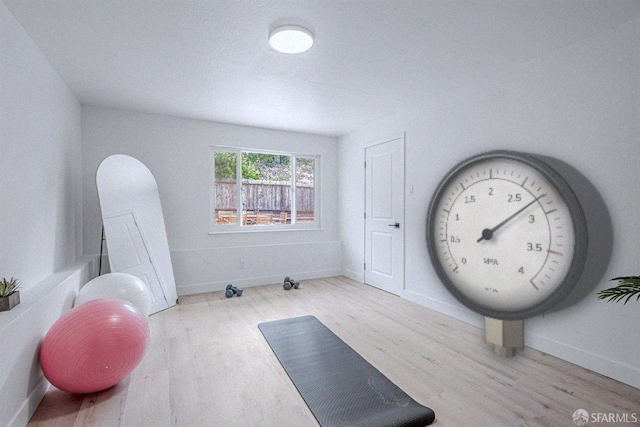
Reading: {"value": 2.8, "unit": "MPa"}
